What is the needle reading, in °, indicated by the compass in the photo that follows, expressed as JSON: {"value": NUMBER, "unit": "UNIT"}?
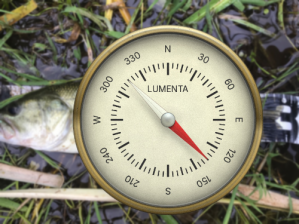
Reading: {"value": 135, "unit": "°"}
